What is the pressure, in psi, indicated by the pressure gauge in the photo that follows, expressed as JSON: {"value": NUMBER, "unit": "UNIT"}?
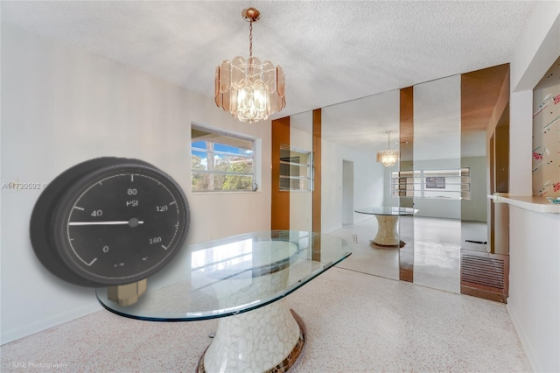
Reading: {"value": 30, "unit": "psi"}
